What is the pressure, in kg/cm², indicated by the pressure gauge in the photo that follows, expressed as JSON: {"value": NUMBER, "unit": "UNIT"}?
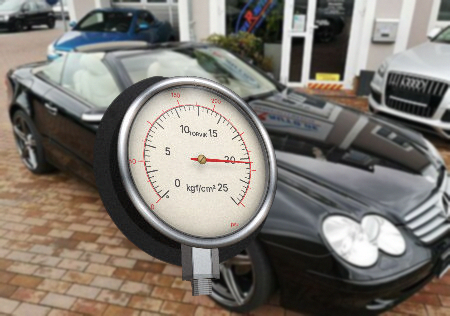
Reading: {"value": 20.5, "unit": "kg/cm²"}
